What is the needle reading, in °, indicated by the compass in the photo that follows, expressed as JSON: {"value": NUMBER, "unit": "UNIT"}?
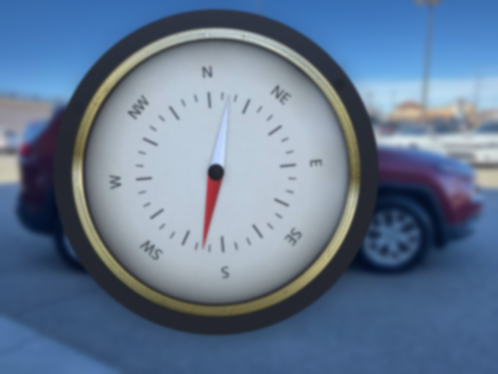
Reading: {"value": 195, "unit": "°"}
